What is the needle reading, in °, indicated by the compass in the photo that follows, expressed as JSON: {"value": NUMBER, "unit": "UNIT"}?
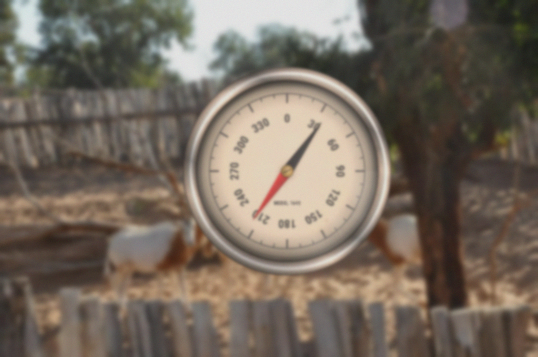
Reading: {"value": 215, "unit": "°"}
